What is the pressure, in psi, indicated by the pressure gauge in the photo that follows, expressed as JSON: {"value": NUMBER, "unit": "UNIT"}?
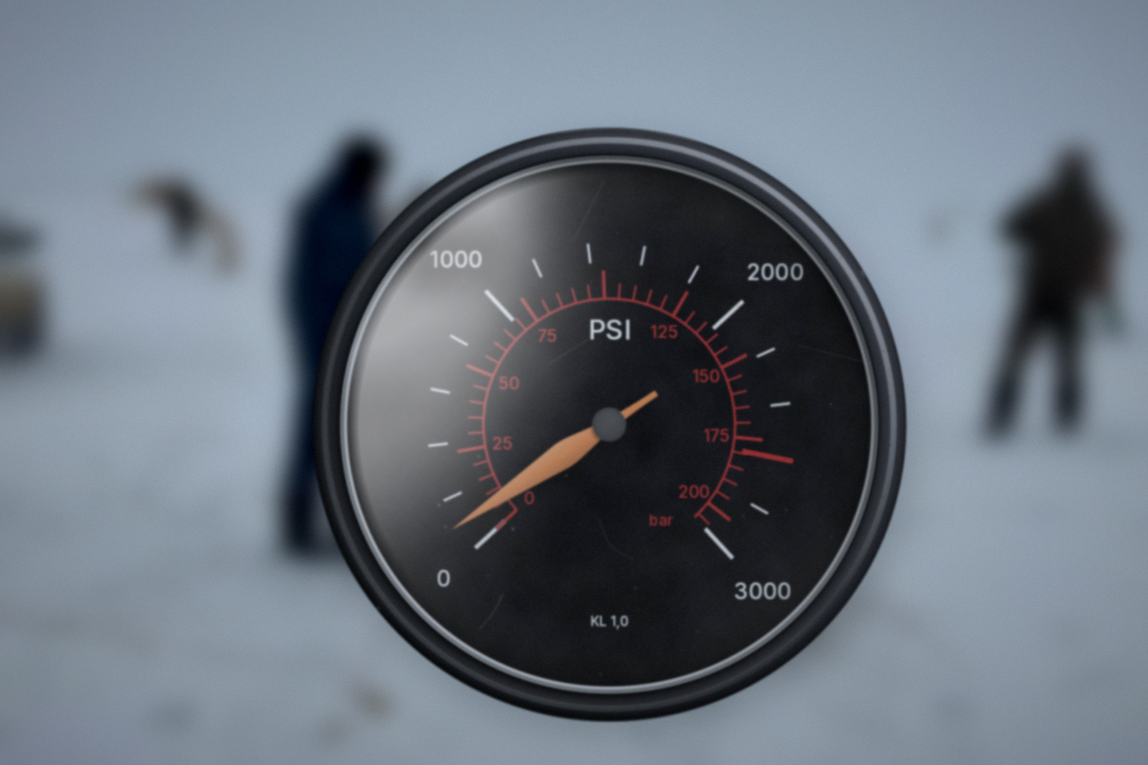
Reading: {"value": 100, "unit": "psi"}
